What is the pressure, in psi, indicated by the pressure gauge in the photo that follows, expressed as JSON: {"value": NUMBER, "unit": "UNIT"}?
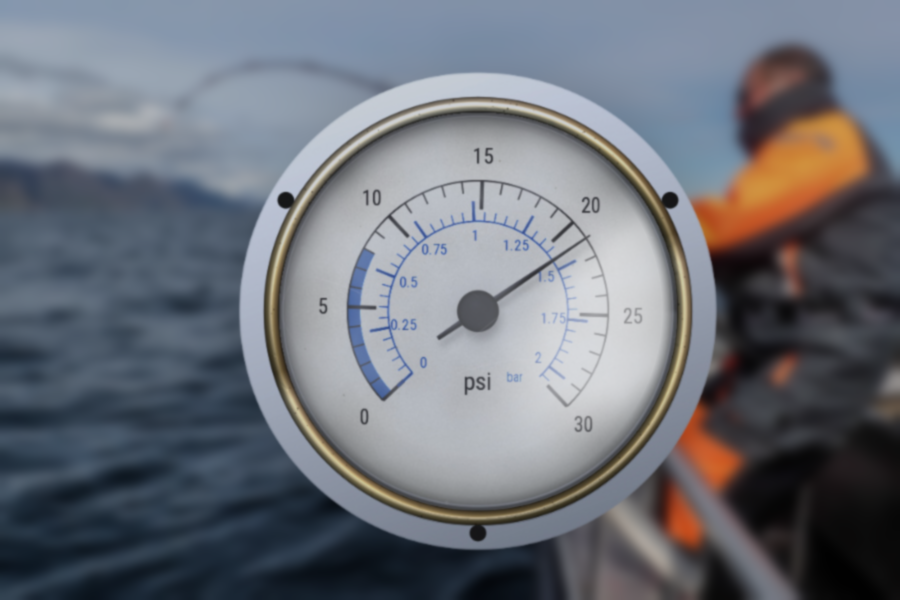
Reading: {"value": 21, "unit": "psi"}
